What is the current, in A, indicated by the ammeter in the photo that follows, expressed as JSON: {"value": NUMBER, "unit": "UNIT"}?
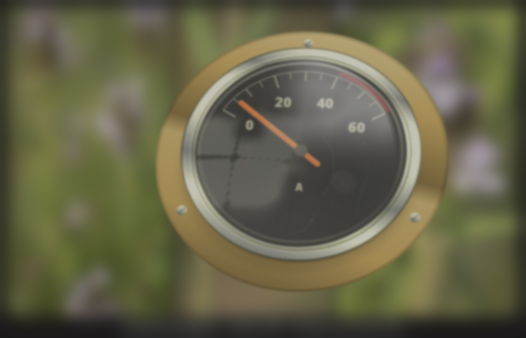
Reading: {"value": 5, "unit": "A"}
